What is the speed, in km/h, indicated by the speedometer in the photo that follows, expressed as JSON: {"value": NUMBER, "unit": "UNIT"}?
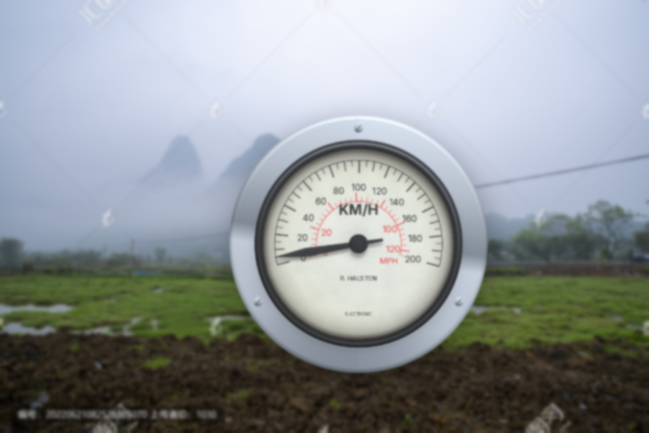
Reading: {"value": 5, "unit": "km/h"}
